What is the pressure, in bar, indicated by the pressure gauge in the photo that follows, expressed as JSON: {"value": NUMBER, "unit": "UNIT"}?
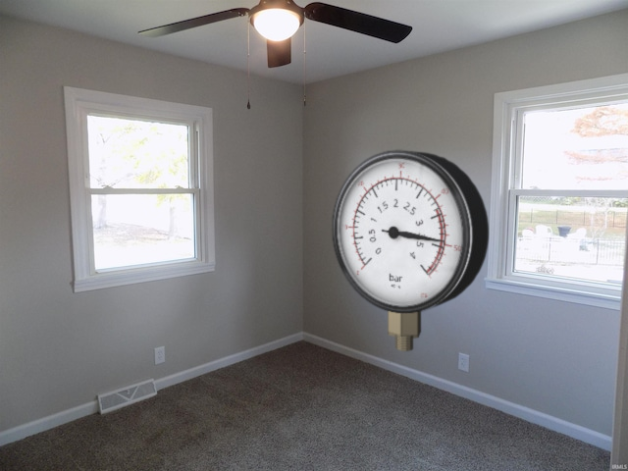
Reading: {"value": 3.4, "unit": "bar"}
